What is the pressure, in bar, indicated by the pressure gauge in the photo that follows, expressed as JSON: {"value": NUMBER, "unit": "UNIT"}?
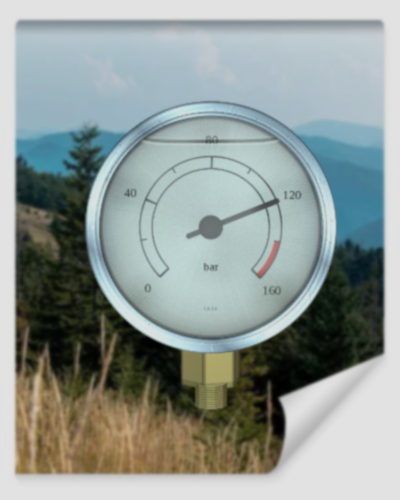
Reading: {"value": 120, "unit": "bar"}
